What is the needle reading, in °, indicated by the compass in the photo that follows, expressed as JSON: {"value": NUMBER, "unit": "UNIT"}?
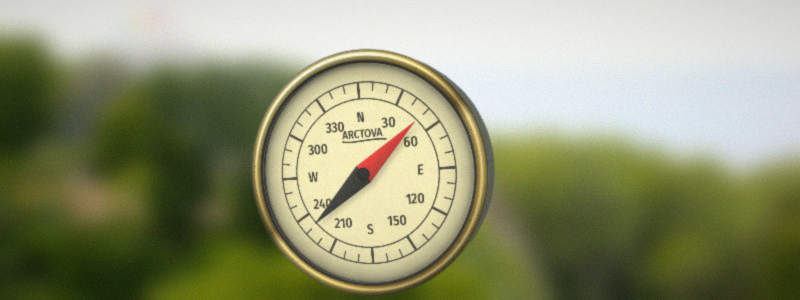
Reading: {"value": 50, "unit": "°"}
